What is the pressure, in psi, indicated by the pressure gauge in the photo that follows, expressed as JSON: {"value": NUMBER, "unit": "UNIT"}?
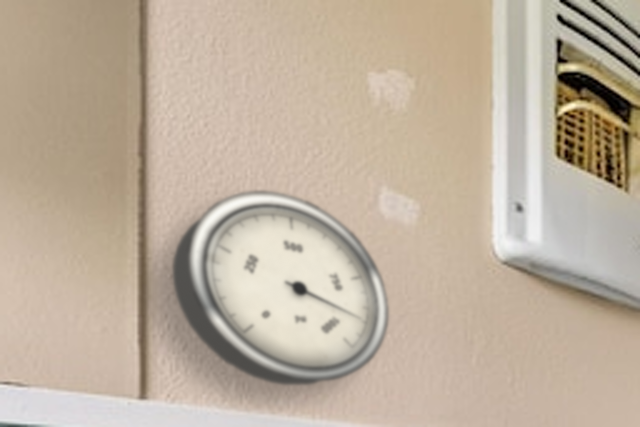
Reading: {"value": 900, "unit": "psi"}
